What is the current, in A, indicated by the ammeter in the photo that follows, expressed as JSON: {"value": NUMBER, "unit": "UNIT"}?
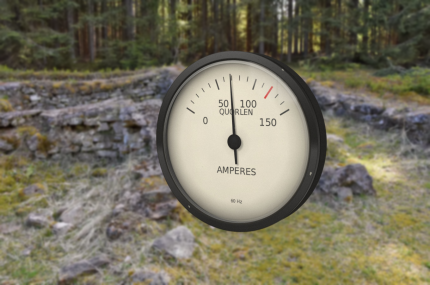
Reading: {"value": 70, "unit": "A"}
